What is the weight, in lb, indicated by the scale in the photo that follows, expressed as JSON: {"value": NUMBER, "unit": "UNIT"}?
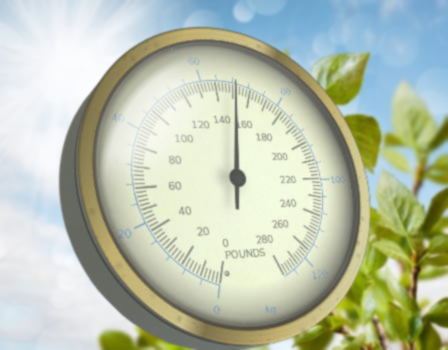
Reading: {"value": 150, "unit": "lb"}
